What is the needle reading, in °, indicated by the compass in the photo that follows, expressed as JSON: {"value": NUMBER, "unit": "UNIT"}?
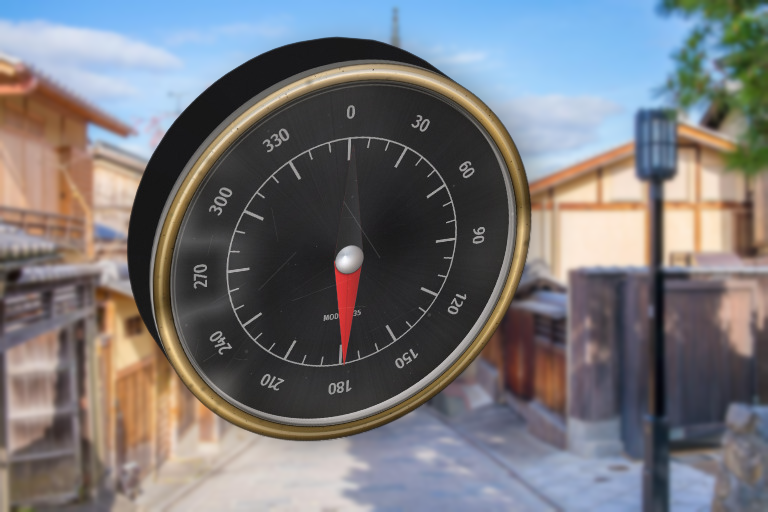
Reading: {"value": 180, "unit": "°"}
